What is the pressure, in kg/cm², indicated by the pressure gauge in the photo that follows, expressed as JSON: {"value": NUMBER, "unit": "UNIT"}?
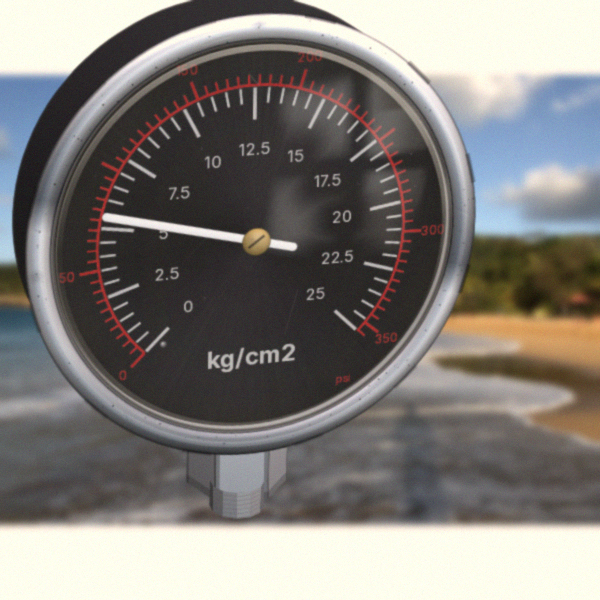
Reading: {"value": 5.5, "unit": "kg/cm²"}
